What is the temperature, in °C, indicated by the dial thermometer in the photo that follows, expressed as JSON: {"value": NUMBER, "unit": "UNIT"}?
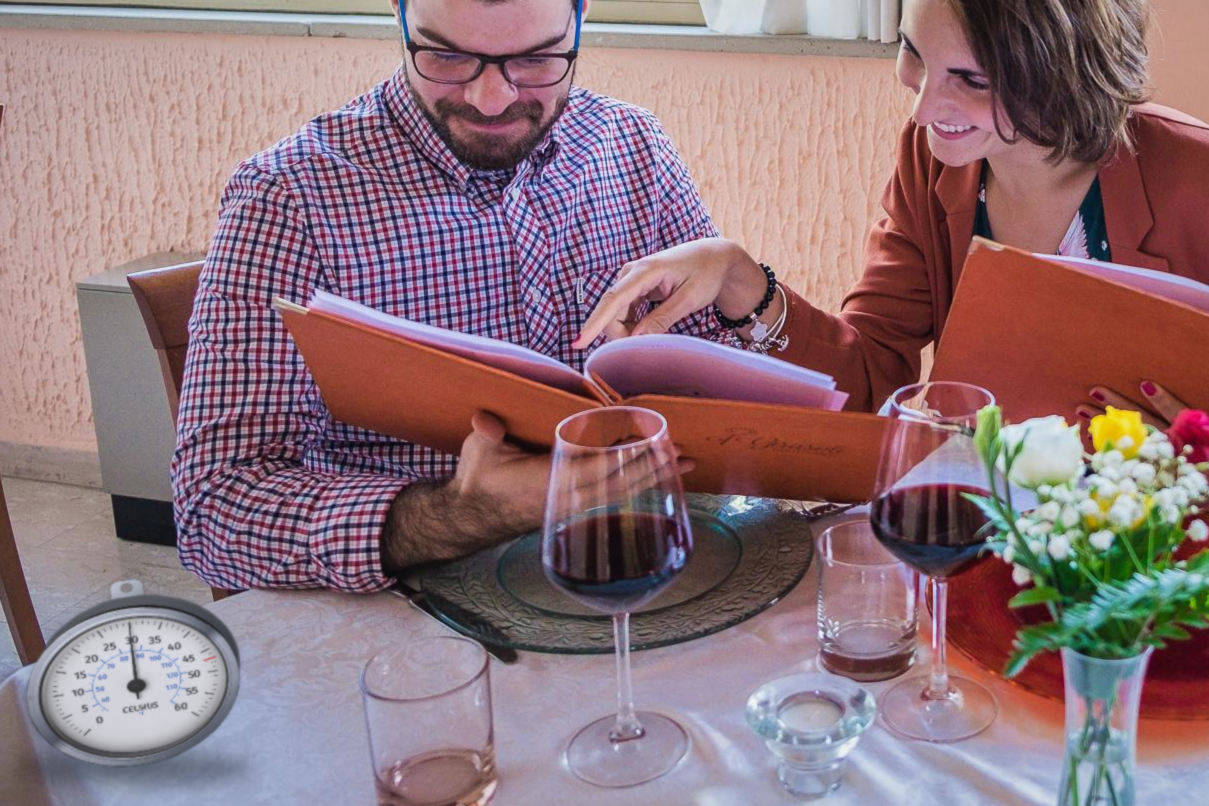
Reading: {"value": 30, "unit": "°C"}
